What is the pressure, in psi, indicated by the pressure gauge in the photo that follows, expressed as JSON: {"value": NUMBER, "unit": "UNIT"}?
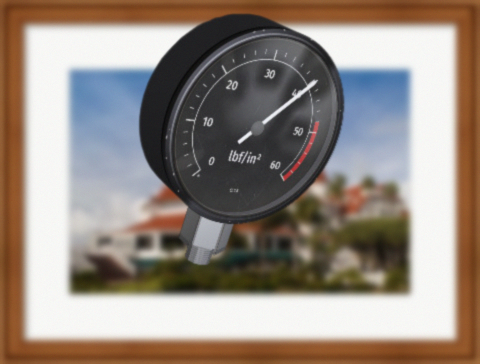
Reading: {"value": 40, "unit": "psi"}
